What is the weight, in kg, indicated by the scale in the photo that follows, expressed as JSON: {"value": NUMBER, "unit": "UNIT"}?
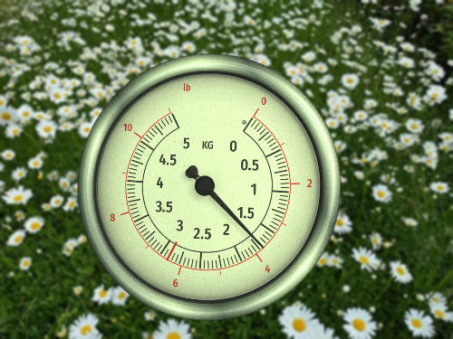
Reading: {"value": 1.7, "unit": "kg"}
